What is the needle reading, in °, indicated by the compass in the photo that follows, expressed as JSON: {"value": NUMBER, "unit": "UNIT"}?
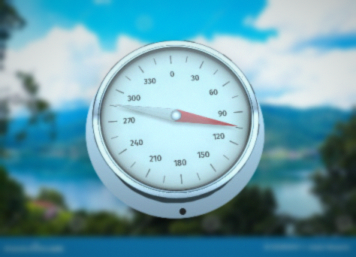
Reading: {"value": 105, "unit": "°"}
